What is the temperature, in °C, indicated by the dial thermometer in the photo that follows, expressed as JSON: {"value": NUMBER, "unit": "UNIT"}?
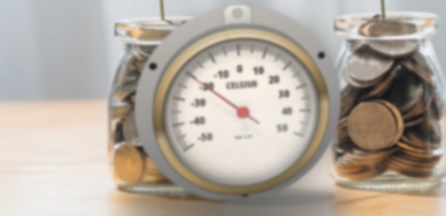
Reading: {"value": -20, "unit": "°C"}
